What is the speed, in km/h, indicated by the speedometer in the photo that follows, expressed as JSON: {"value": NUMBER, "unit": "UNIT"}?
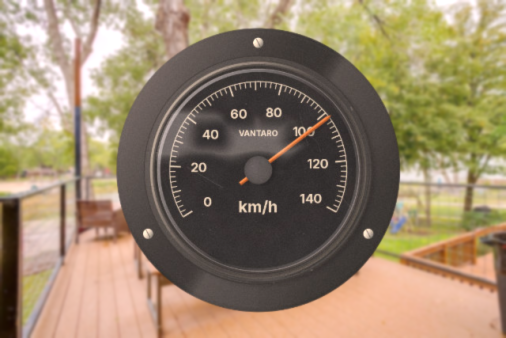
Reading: {"value": 102, "unit": "km/h"}
